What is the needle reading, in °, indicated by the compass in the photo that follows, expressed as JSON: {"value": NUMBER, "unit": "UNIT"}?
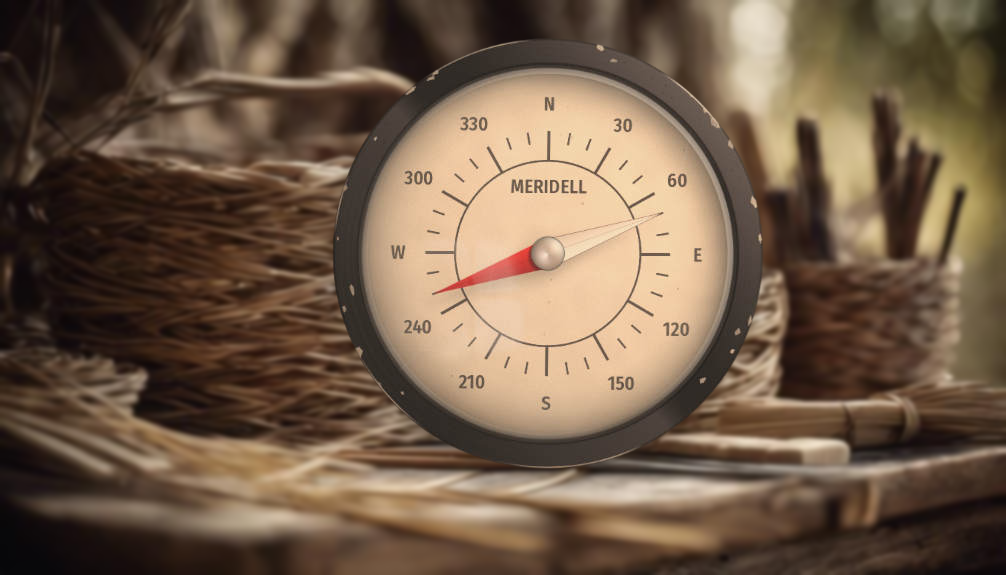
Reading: {"value": 250, "unit": "°"}
